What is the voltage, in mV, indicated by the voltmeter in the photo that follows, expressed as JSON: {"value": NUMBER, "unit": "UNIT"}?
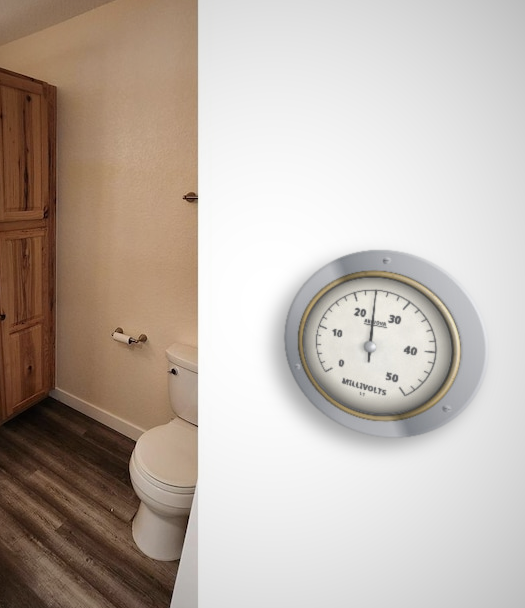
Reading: {"value": 24, "unit": "mV"}
